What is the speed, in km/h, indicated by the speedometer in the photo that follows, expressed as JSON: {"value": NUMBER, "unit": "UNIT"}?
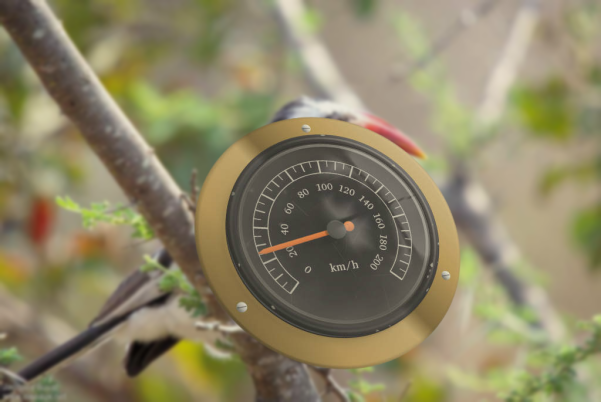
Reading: {"value": 25, "unit": "km/h"}
